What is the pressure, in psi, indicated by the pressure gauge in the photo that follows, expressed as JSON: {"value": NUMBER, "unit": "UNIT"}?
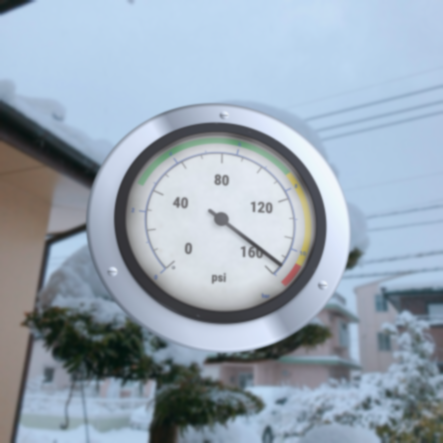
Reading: {"value": 155, "unit": "psi"}
